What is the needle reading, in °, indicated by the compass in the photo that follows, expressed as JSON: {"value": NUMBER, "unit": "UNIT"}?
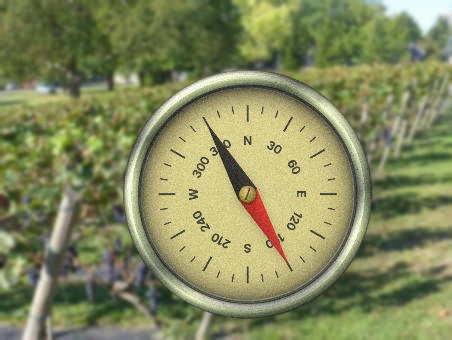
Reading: {"value": 150, "unit": "°"}
